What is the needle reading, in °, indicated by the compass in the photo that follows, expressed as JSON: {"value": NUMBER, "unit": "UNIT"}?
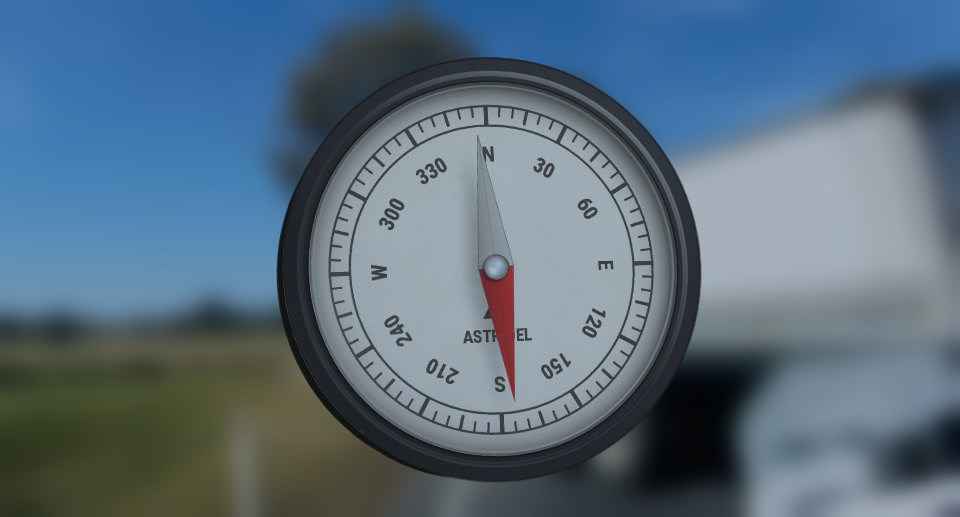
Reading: {"value": 175, "unit": "°"}
